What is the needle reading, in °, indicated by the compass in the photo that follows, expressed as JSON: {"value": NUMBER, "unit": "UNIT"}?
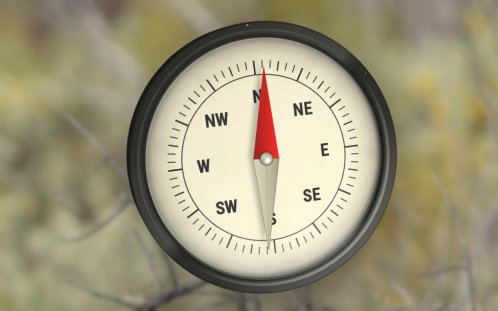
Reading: {"value": 5, "unit": "°"}
